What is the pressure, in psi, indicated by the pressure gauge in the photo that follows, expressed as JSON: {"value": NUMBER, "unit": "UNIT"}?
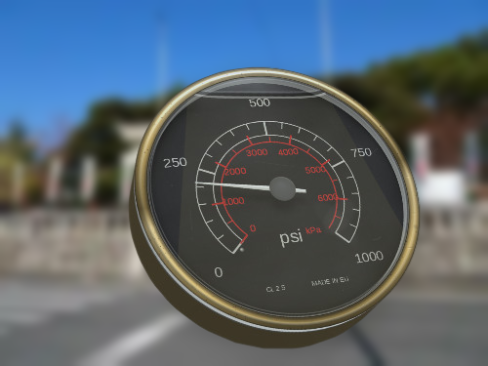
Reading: {"value": 200, "unit": "psi"}
